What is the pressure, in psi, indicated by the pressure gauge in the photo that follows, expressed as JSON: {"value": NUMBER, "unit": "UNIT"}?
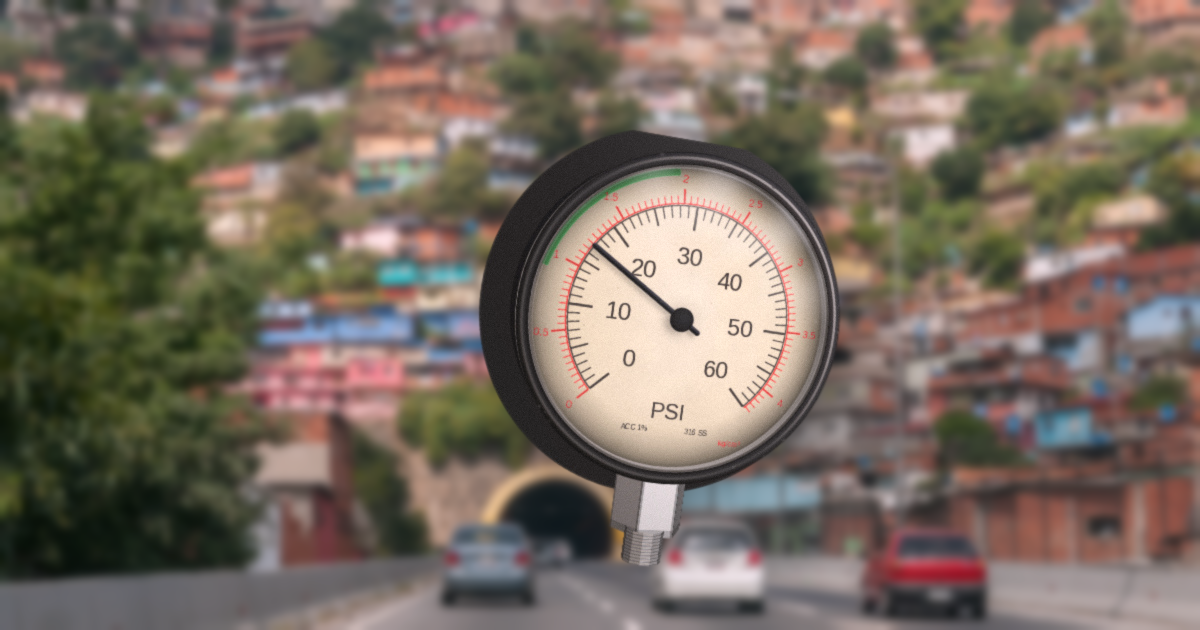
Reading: {"value": 17, "unit": "psi"}
